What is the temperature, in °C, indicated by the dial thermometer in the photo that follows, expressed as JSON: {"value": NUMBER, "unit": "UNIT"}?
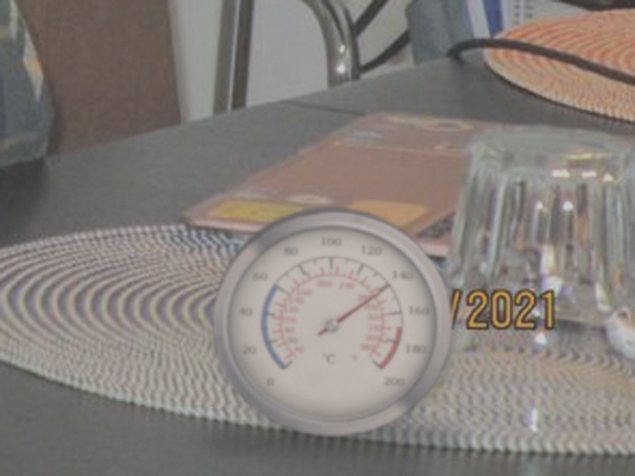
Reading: {"value": 140, "unit": "°C"}
